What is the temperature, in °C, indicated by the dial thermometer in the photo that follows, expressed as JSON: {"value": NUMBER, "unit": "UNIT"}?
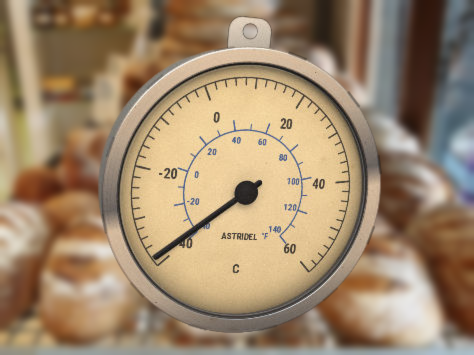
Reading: {"value": -38, "unit": "°C"}
